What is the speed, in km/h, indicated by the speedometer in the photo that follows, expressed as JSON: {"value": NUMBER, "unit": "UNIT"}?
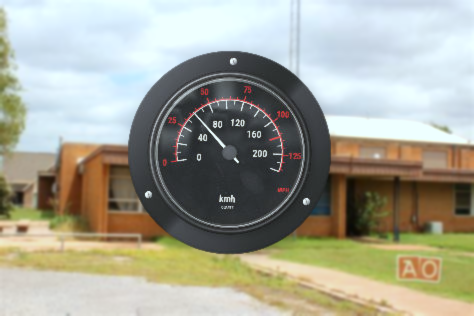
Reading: {"value": 60, "unit": "km/h"}
